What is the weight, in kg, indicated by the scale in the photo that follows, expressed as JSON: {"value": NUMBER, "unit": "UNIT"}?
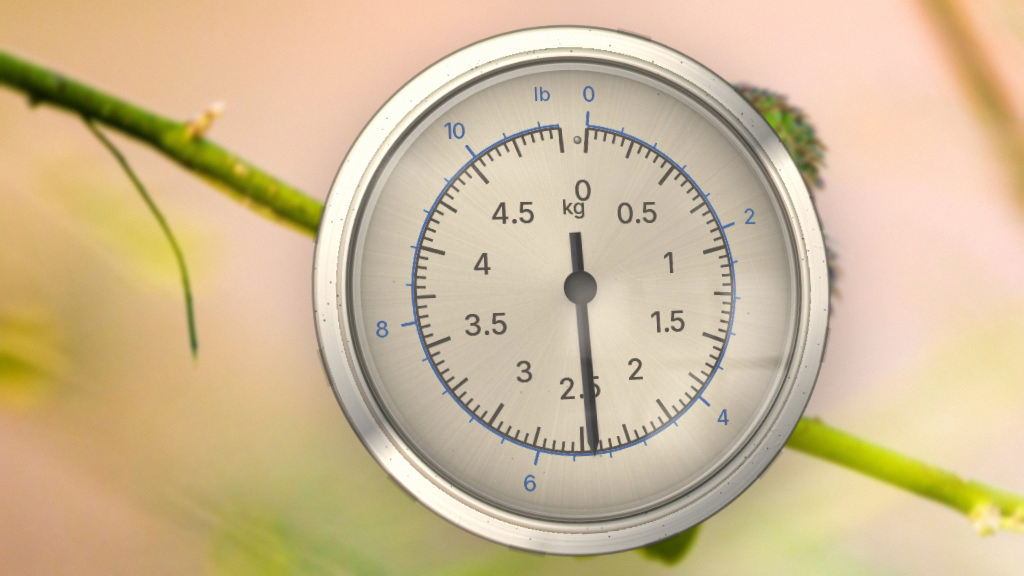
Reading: {"value": 2.45, "unit": "kg"}
